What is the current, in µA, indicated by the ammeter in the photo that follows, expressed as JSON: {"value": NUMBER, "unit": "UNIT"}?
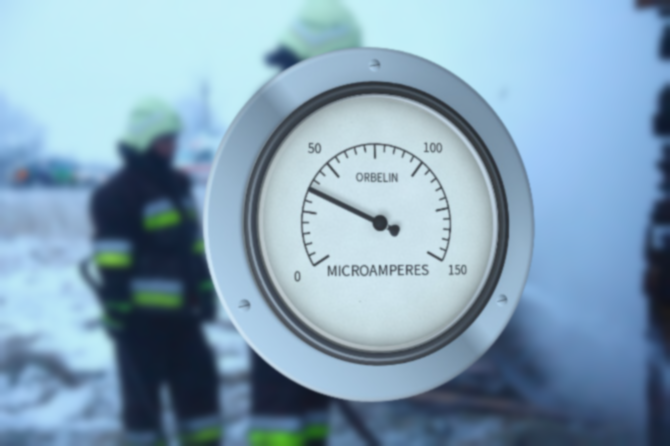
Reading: {"value": 35, "unit": "µA"}
